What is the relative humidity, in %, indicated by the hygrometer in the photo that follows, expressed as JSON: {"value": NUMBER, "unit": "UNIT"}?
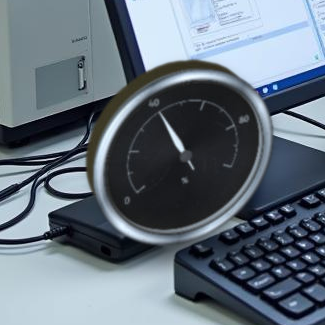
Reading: {"value": 40, "unit": "%"}
